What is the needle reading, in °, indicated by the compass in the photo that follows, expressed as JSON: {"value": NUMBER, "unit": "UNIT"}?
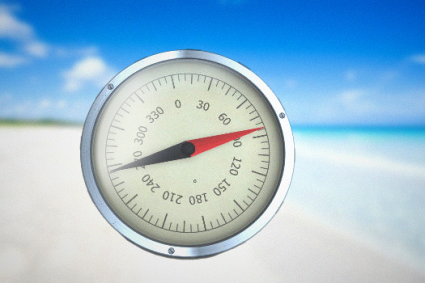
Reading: {"value": 85, "unit": "°"}
